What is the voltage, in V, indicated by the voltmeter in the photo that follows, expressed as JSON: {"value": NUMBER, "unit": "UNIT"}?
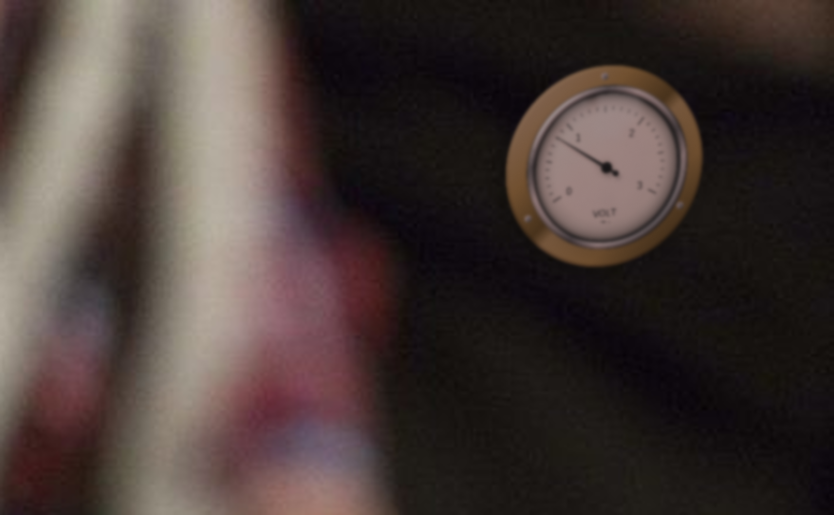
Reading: {"value": 0.8, "unit": "V"}
